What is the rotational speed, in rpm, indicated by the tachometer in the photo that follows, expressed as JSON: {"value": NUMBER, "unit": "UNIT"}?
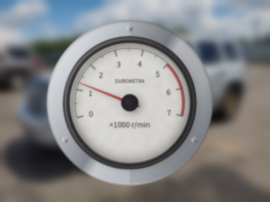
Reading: {"value": 1250, "unit": "rpm"}
